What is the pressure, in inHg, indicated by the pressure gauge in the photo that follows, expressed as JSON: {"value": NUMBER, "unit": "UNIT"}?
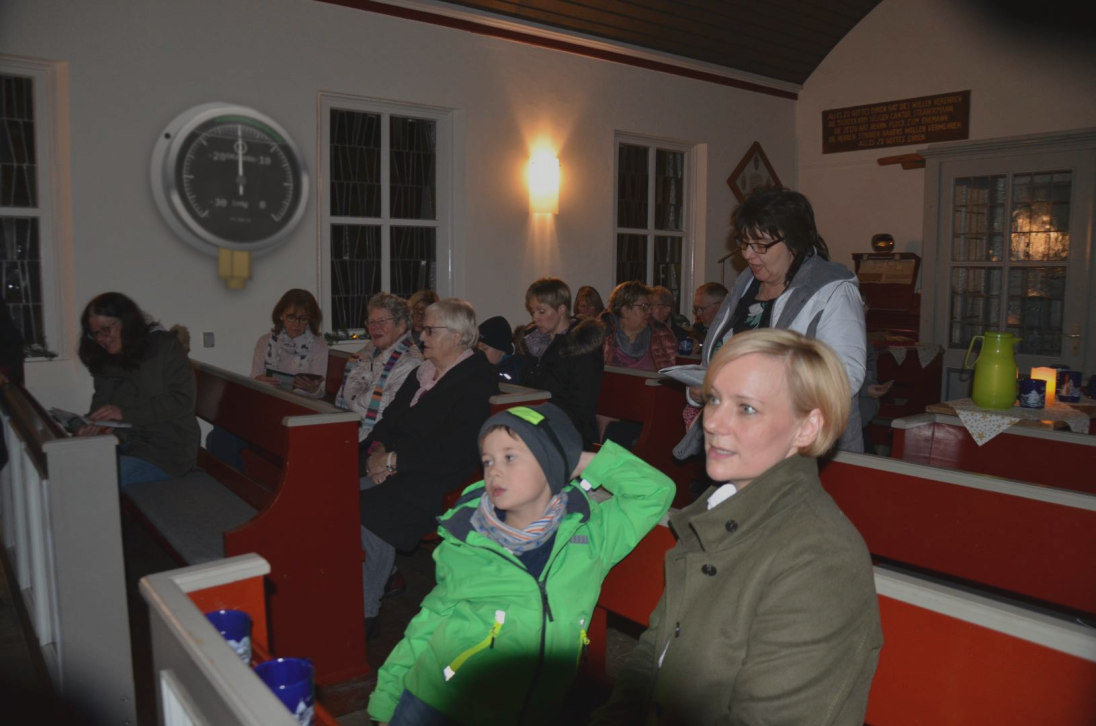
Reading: {"value": -15, "unit": "inHg"}
